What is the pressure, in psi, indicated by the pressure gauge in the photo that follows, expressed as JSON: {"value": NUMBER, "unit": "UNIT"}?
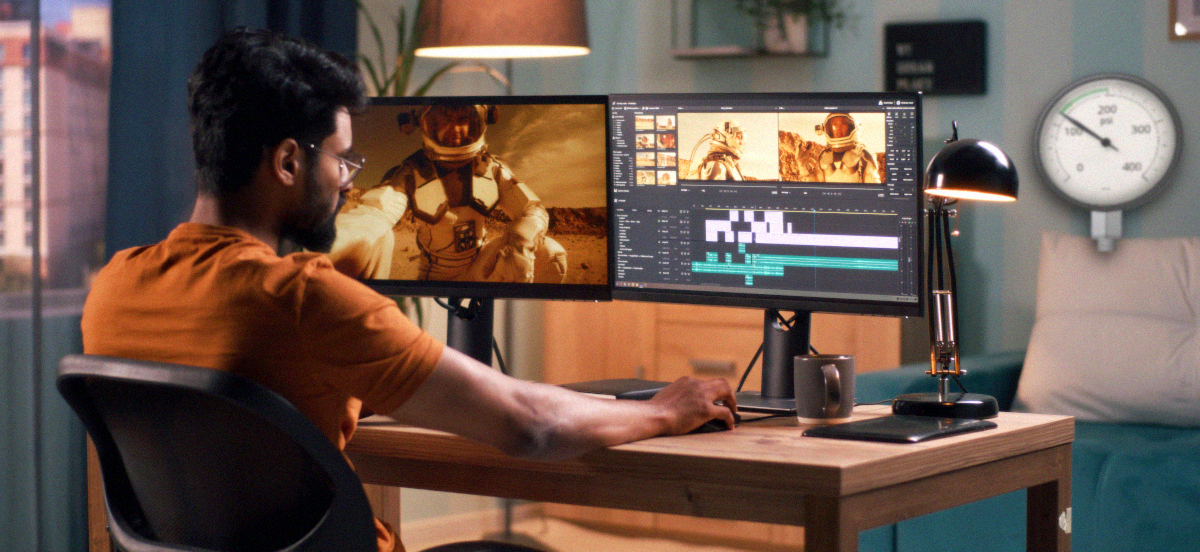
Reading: {"value": 120, "unit": "psi"}
